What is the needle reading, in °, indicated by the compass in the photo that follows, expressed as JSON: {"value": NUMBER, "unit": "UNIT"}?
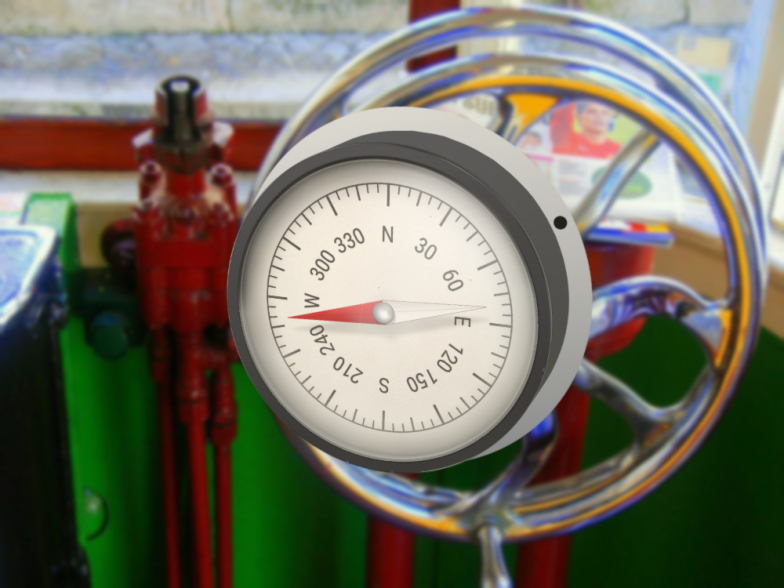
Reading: {"value": 260, "unit": "°"}
